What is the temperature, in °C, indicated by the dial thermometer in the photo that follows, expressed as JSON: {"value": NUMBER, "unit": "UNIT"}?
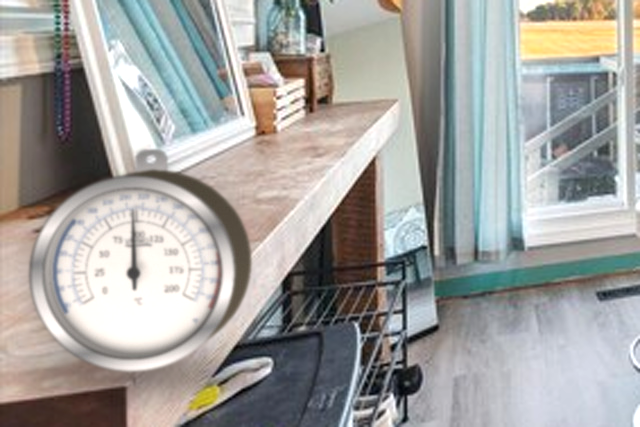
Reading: {"value": 100, "unit": "°C"}
